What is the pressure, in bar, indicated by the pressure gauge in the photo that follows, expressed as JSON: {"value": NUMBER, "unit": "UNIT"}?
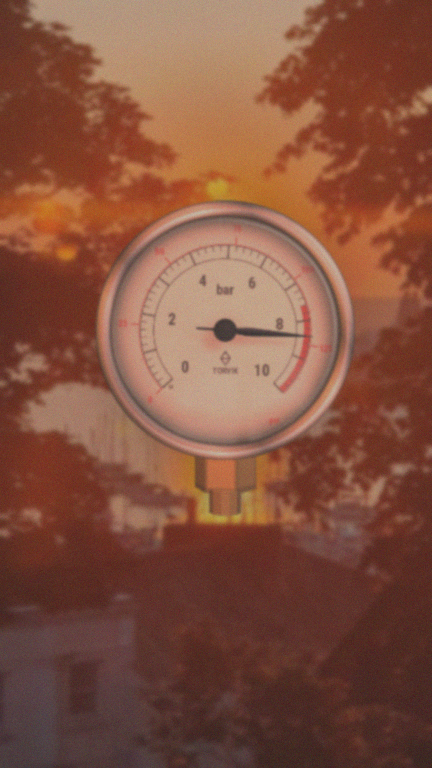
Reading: {"value": 8.4, "unit": "bar"}
